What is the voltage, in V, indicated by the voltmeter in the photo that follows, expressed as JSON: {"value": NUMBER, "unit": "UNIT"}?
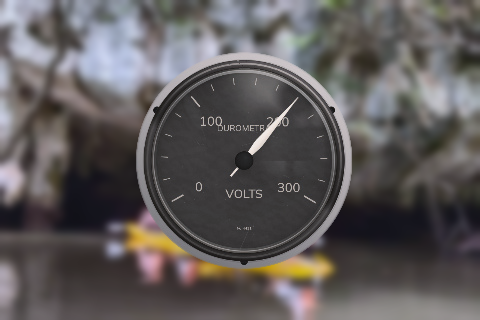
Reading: {"value": 200, "unit": "V"}
